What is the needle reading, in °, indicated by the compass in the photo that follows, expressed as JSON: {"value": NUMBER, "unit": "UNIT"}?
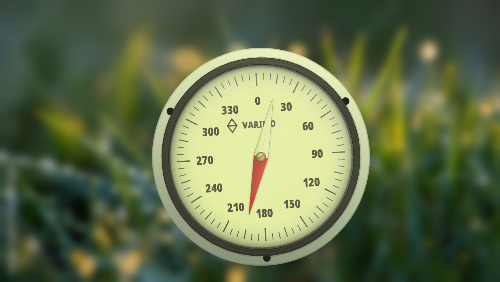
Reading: {"value": 195, "unit": "°"}
